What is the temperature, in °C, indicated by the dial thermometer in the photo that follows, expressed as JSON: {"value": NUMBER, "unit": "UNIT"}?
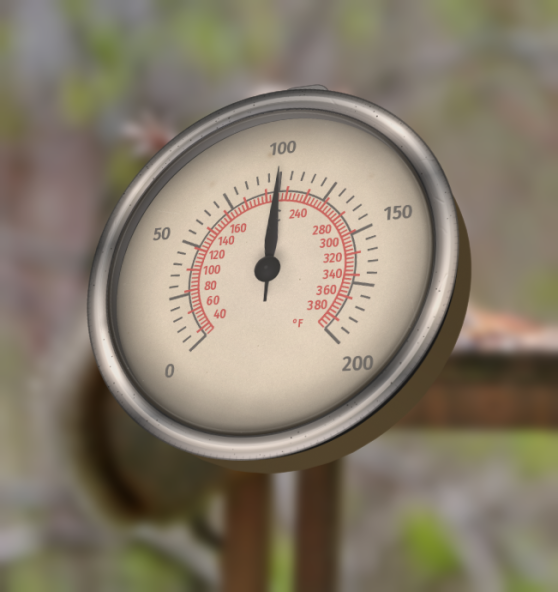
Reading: {"value": 100, "unit": "°C"}
